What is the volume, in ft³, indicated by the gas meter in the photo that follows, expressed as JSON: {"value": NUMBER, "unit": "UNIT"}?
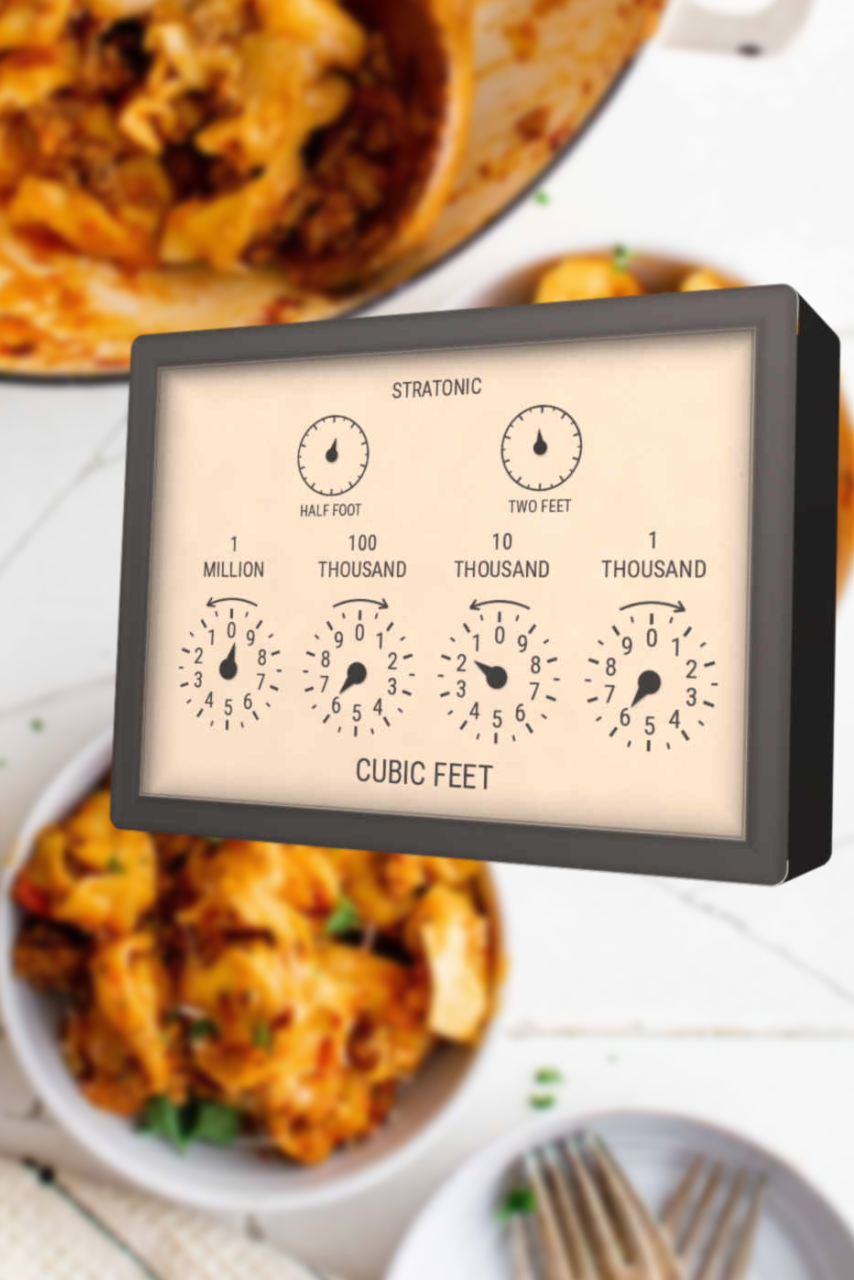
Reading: {"value": 961600, "unit": "ft³"}
